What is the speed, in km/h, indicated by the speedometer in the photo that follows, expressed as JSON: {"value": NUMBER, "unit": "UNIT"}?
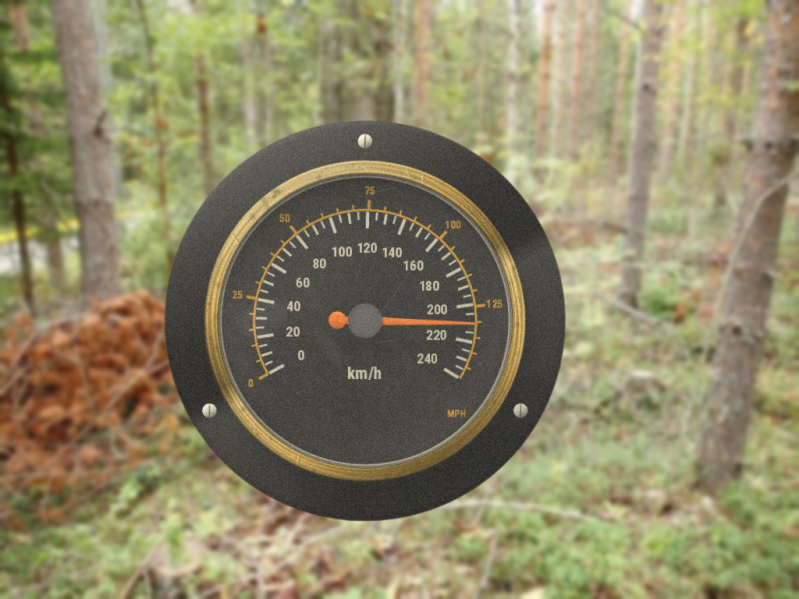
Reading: {"value": 210, "unit": "km/h"}
